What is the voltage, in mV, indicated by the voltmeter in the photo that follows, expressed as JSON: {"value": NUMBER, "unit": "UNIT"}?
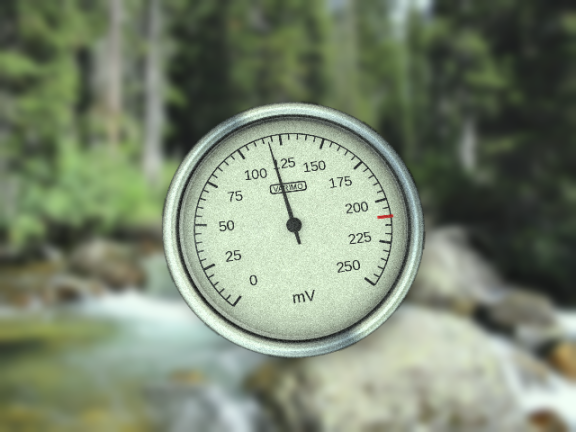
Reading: {"value": 117.5, "unit": "mV"}
